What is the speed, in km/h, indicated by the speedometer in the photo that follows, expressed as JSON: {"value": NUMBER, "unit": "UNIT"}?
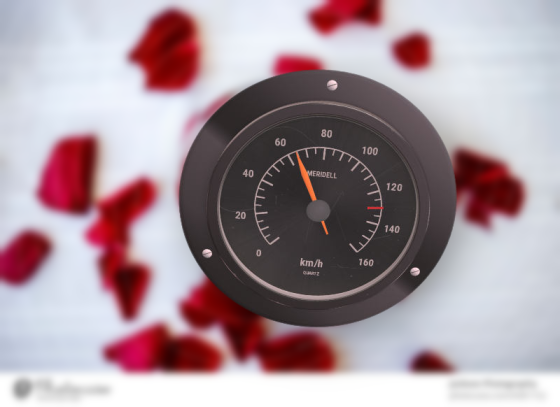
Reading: {"value": 65, "unit": "km/h"}
